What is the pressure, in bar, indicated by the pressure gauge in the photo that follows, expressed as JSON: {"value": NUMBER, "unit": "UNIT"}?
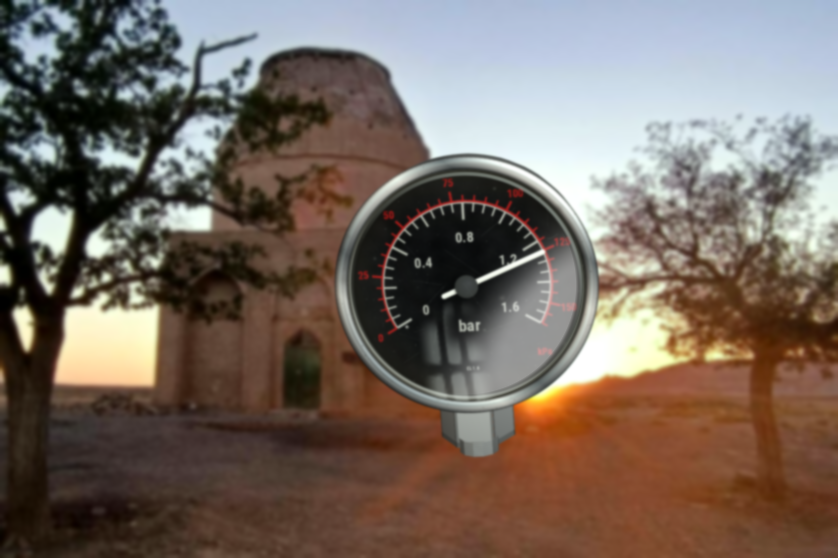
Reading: {"value": 1.25, "unit": "bar"}
